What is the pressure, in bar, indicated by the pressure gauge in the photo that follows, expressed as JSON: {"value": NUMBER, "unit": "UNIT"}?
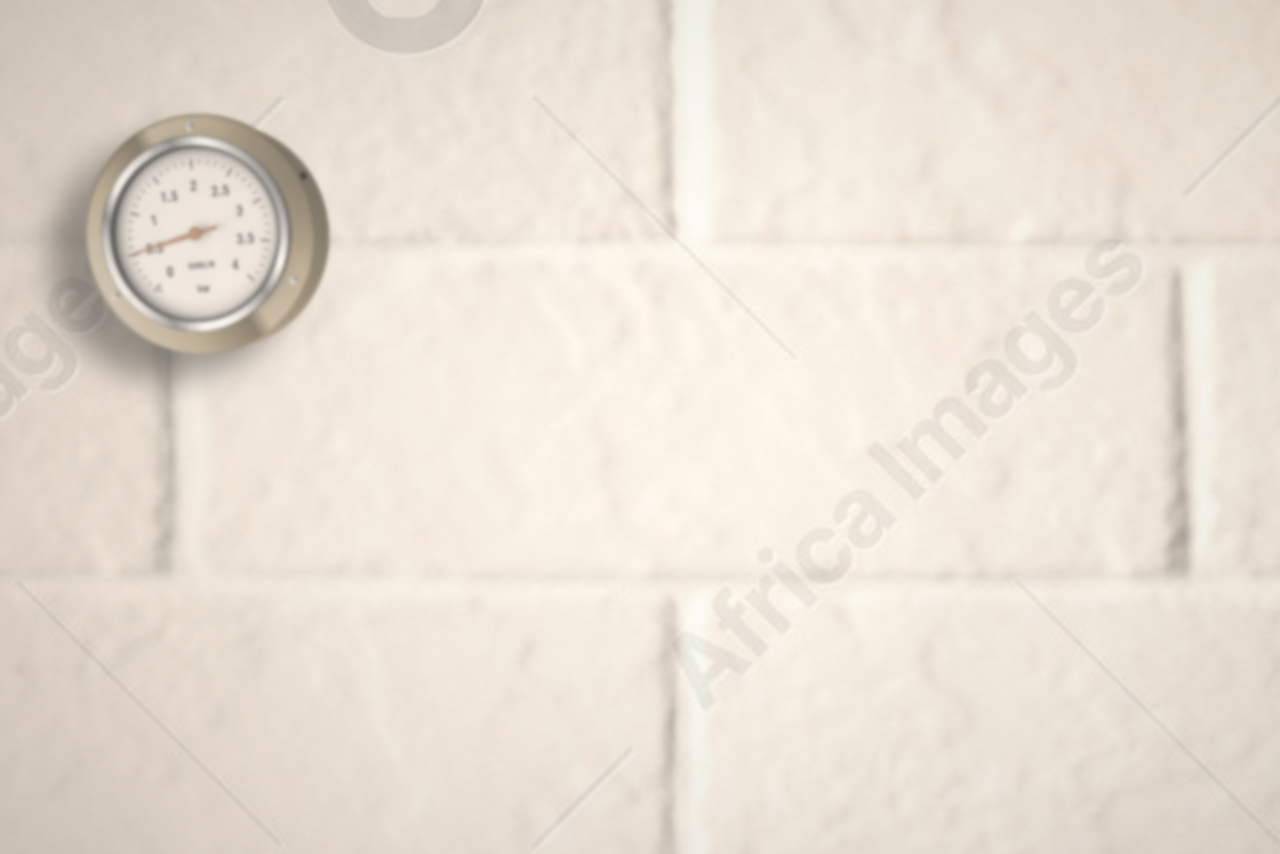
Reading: {"value": 0.5, "unit": "bar"}
